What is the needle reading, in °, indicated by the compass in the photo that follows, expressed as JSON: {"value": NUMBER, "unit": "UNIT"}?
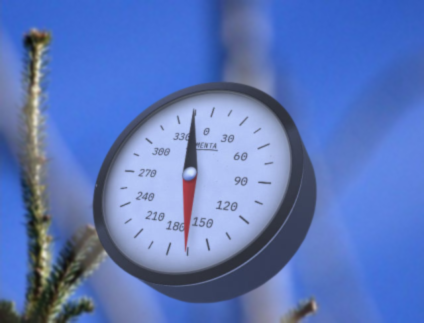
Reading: {"value": 165, "unit": "°"}
